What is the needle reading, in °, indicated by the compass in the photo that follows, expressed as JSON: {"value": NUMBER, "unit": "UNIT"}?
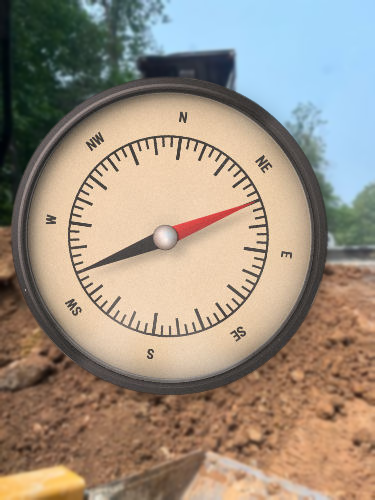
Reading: {"value": 60, "unit": "°"}
